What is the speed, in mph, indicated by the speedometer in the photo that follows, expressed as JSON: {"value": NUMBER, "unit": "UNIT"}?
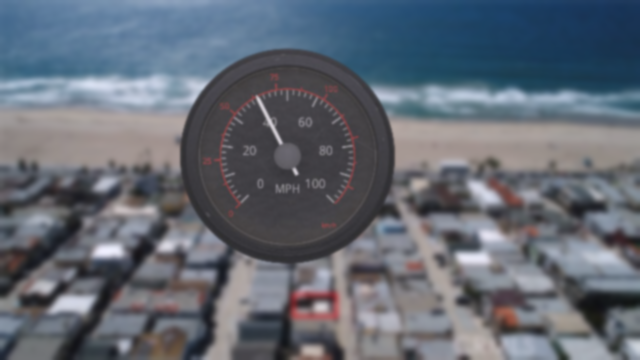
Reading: {"value": 40, "unit": "mph"}
